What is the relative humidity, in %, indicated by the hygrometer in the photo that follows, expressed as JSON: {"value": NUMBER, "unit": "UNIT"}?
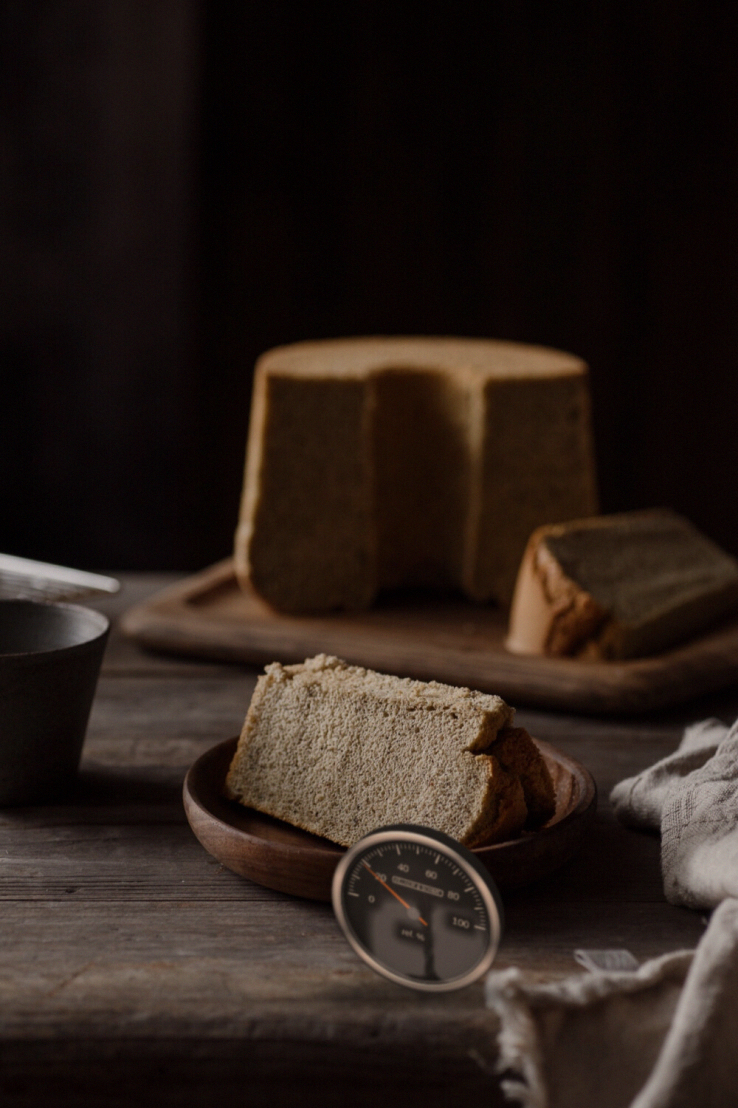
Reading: {"value": 20, "unit": "%"}
